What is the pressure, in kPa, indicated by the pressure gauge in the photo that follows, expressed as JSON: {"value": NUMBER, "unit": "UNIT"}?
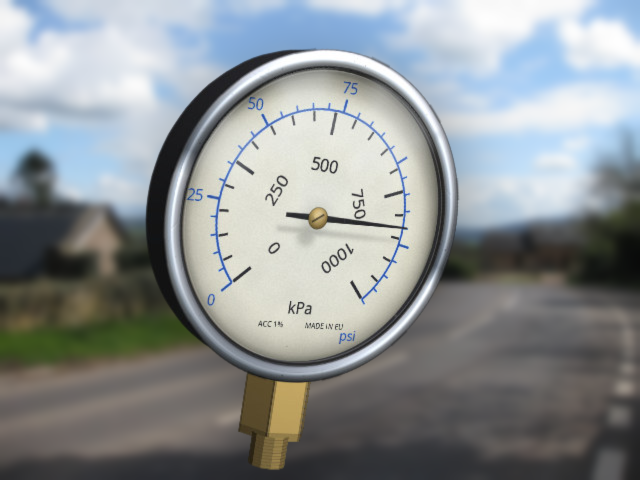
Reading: {"value": 825, "unit": "kPa"}
